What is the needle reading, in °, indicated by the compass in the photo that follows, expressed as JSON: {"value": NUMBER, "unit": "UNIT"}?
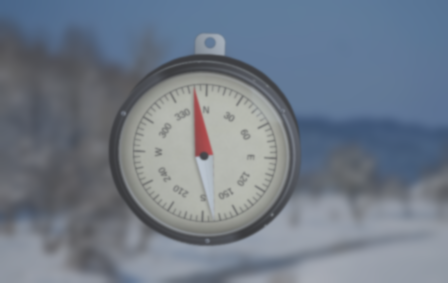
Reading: {"value": 350, "unit": "°"}
